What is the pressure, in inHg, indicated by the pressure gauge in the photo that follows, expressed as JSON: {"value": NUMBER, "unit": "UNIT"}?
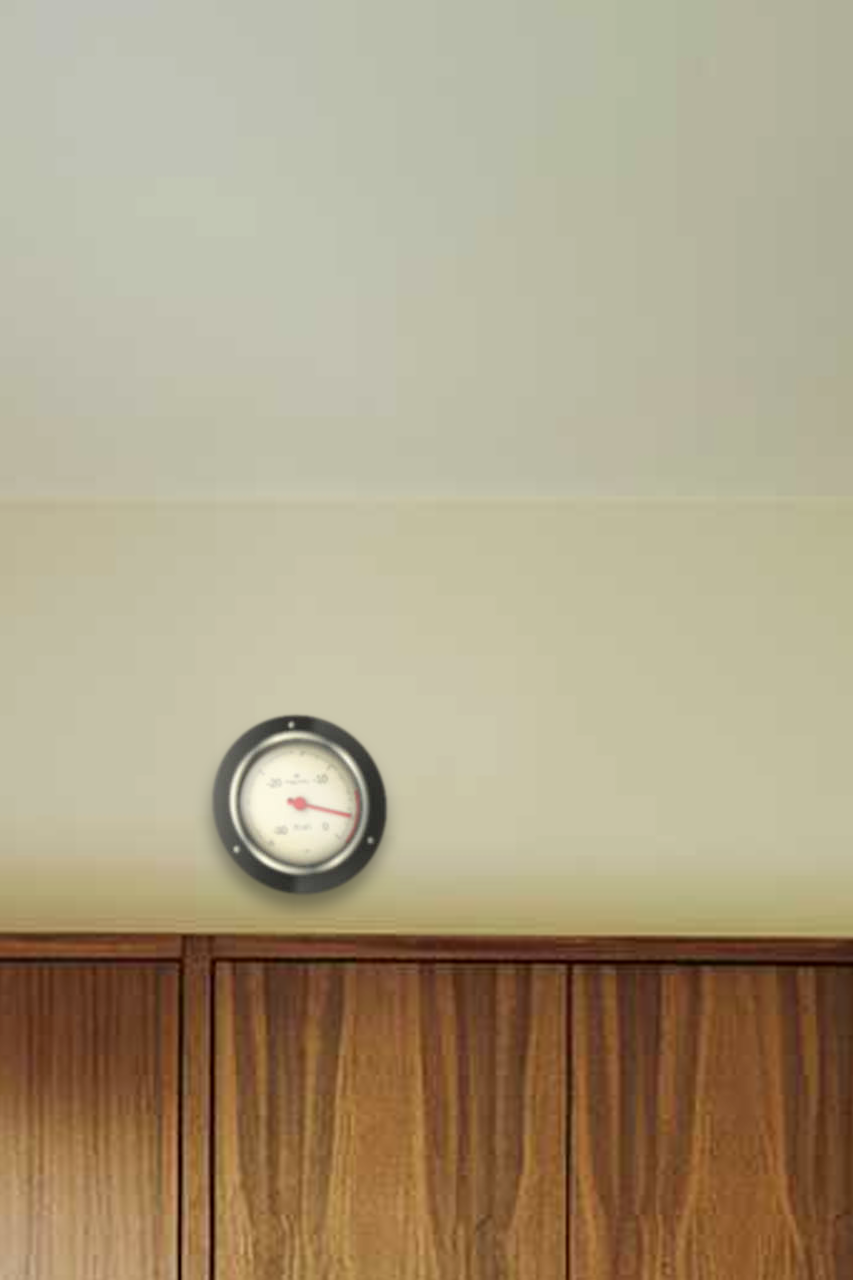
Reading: {"value": -3, "unit": "inHg"}
